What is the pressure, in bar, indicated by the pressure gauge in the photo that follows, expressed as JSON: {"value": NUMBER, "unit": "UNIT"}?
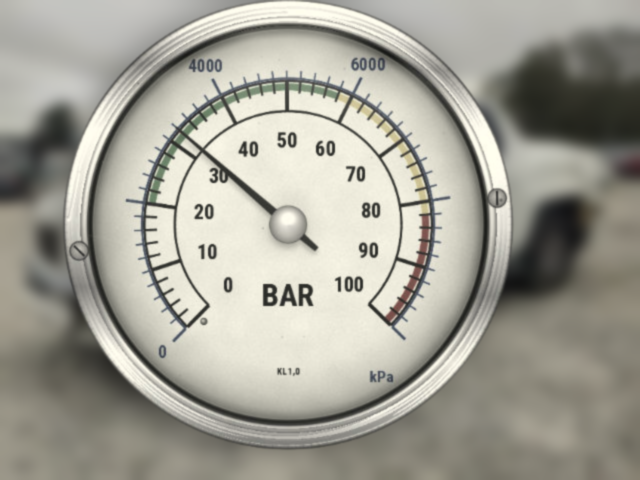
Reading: {"value": 32, "unit": "bar"}
